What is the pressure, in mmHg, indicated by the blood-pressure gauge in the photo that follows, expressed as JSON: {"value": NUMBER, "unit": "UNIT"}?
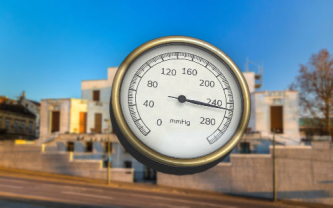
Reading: {"value": 250, "unit": "mmHg"}
